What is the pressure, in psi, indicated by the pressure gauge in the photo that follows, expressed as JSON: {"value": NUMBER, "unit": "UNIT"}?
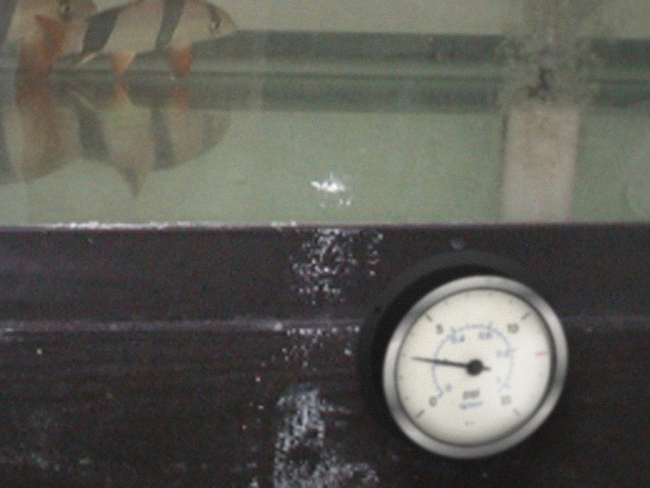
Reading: {"value": 3, "unit": "psi"}
